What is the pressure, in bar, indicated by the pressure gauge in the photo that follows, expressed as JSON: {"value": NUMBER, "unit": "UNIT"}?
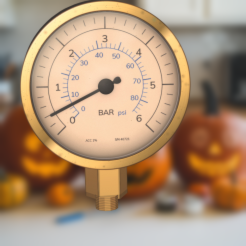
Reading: {"value": 0.4, "unit": "bar"}
